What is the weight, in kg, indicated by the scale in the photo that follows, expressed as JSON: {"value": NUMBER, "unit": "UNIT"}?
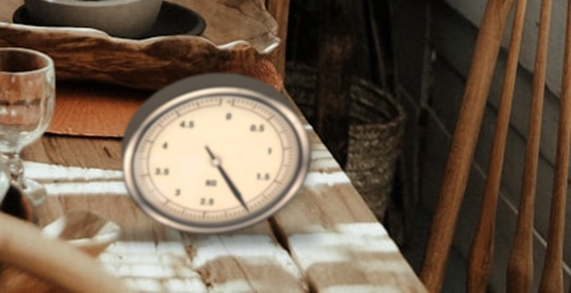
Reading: {"value": 2, "unit": "kg"}
